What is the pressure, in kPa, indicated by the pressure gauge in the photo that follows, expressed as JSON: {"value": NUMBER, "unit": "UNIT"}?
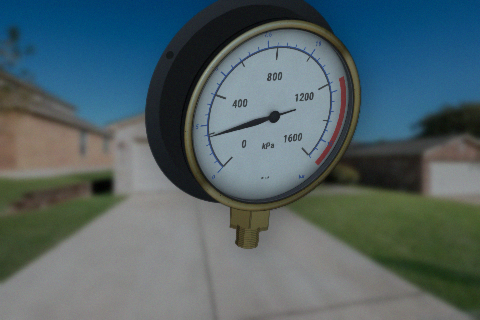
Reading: {"value": 200, "unit": "kPa"}
